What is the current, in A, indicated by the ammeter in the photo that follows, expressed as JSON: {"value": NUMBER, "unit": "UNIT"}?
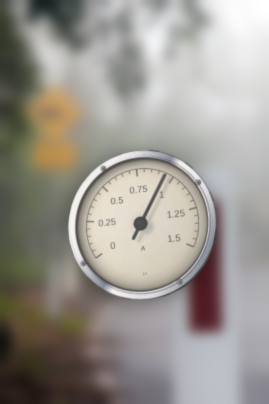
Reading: {"value": 0.95, "unit": "A"}
